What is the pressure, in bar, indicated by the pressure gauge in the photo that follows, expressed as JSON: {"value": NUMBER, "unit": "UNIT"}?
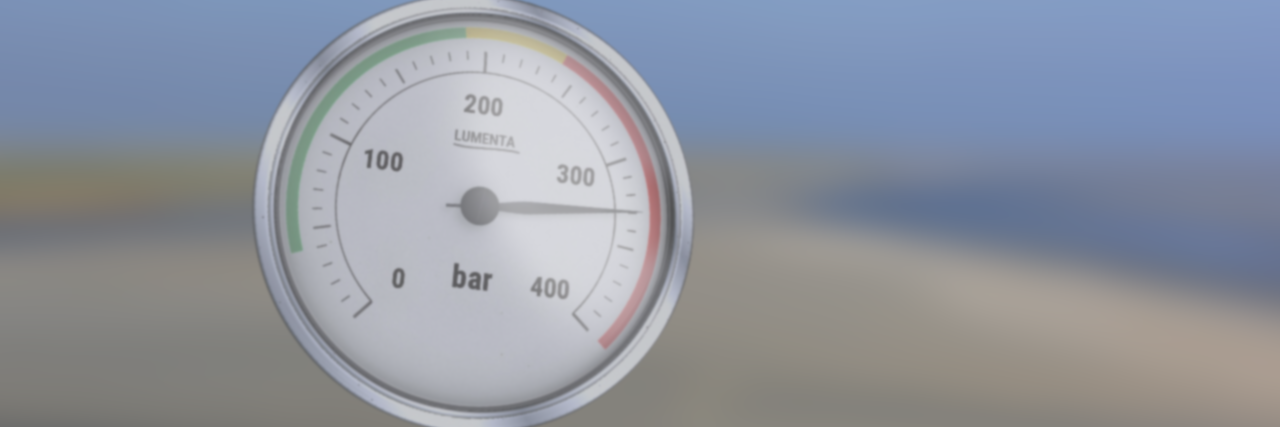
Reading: {"value": 330, "unit": "bar"}
